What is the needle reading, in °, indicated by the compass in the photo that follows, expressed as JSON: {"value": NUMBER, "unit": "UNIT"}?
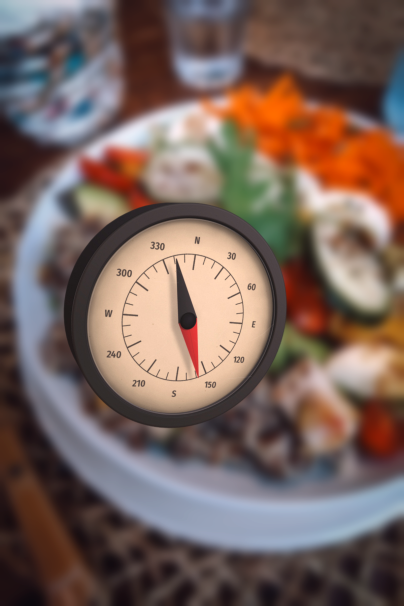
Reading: {"value": 160, "unit": "°"}
